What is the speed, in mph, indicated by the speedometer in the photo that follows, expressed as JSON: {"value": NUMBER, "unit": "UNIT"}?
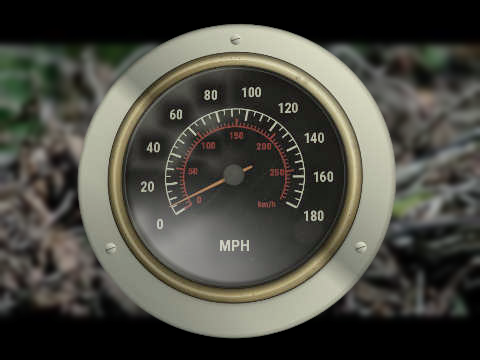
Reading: {"value": 5, "unit": "mph"}
